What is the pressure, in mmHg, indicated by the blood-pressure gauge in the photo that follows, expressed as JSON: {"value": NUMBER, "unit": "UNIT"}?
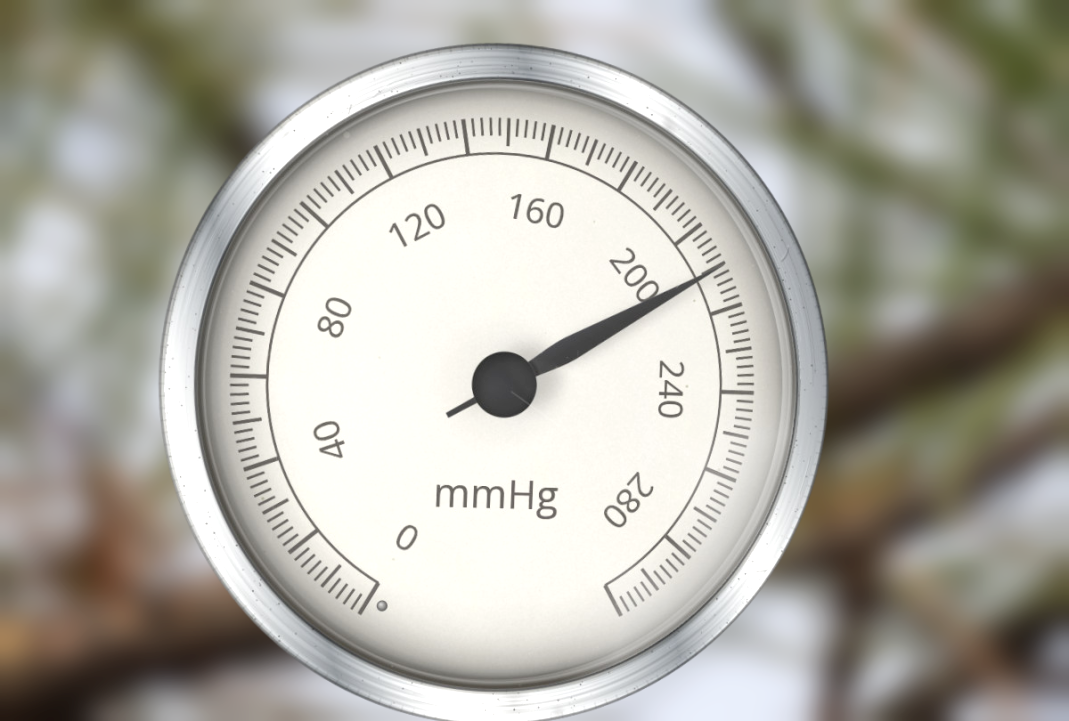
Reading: {"value": 210, "unit": "mmHg"}
